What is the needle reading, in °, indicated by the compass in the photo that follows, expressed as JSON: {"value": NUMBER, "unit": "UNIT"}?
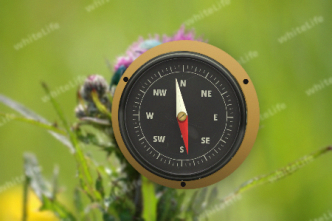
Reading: {"value": 170, "unit": "°"}
